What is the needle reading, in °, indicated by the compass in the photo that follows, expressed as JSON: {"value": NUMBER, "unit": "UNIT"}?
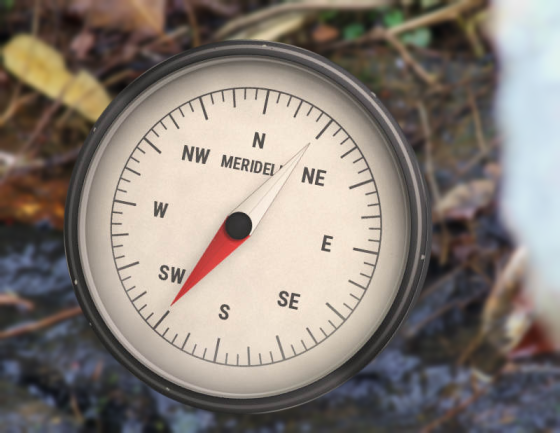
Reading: {"value": 210, "unit": "°"}
